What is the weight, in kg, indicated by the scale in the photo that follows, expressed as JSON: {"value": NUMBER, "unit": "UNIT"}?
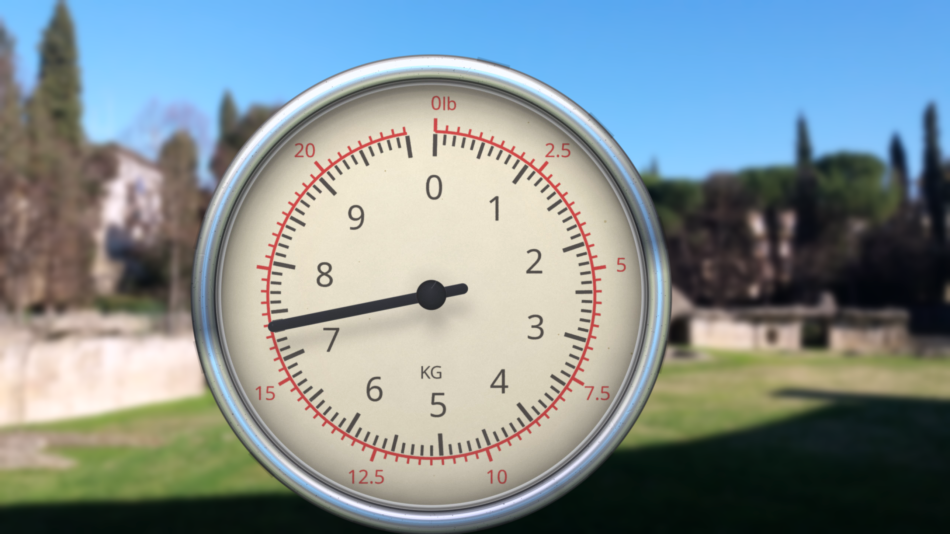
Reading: {"value": 7.35, "unit": "kg"}
